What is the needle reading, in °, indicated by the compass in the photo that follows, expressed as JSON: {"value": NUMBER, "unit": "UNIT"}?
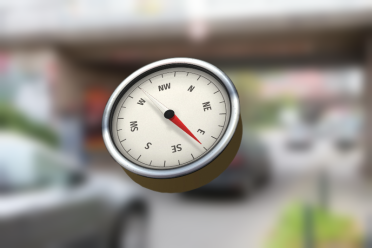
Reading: {"value": 105, "unit": "°"}
